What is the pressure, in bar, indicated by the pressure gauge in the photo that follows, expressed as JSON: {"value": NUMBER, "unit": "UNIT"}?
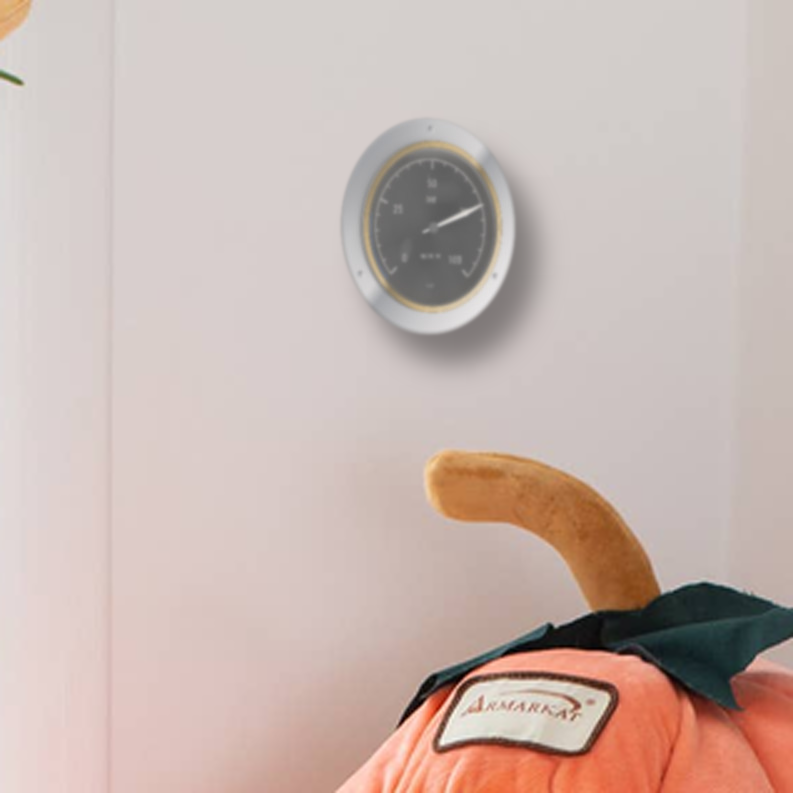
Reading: {"value": 75, "unit": "bar"}
